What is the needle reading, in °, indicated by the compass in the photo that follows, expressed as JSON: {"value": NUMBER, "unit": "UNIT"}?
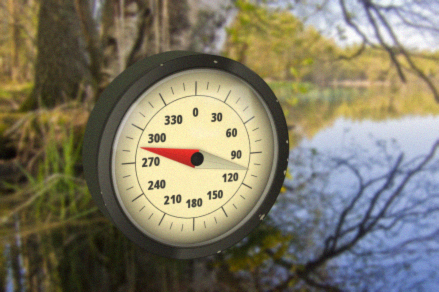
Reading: {"value": 285, "unit": "°"}
